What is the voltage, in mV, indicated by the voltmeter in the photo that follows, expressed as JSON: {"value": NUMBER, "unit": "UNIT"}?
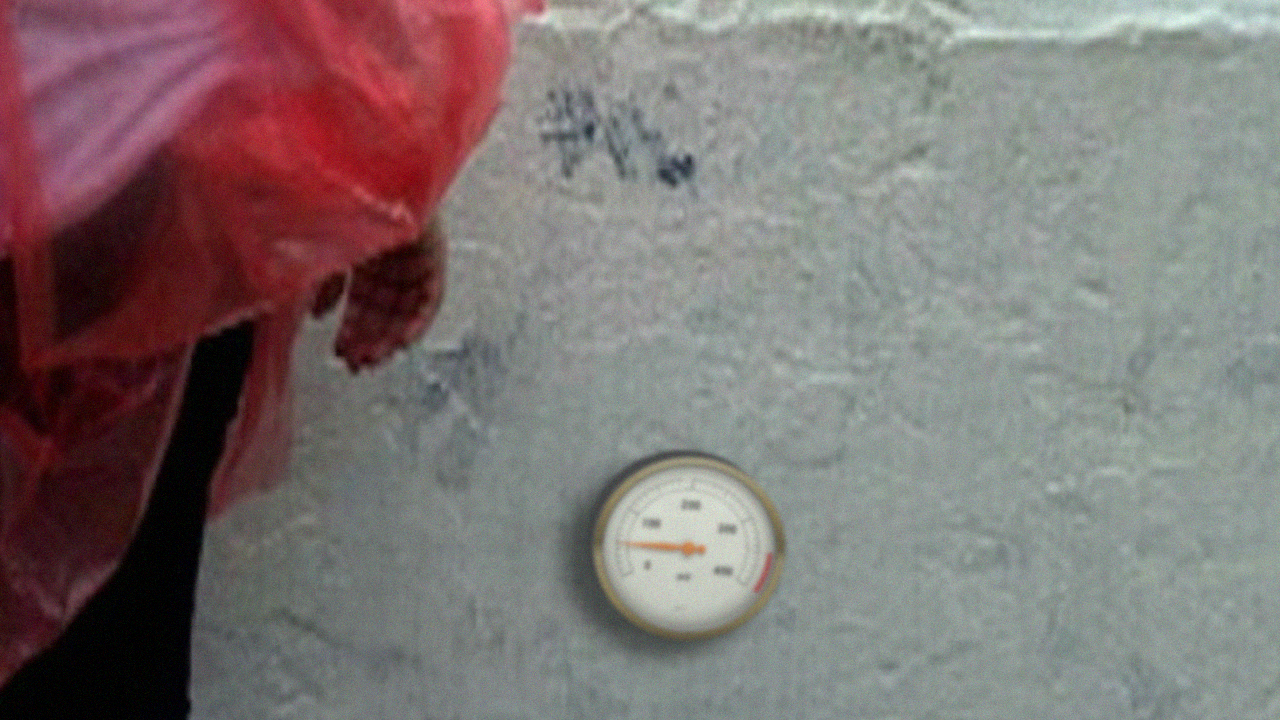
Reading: {"value": 50, "unit": "mV"}
